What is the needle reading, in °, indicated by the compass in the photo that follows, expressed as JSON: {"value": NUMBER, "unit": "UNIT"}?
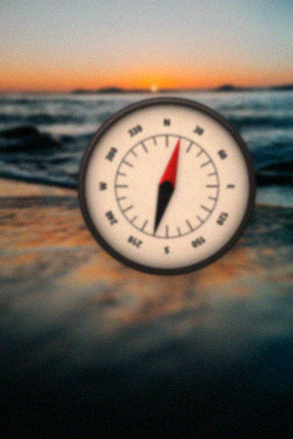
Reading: {"value": 15, "unit": "°"}
